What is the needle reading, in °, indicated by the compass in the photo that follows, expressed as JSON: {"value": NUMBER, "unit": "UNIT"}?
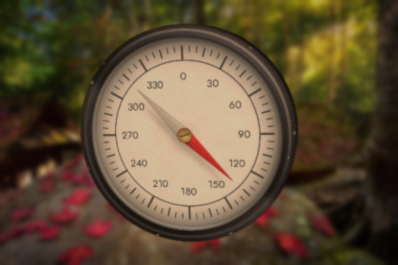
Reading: {"value": 135, "unit": "°"}
